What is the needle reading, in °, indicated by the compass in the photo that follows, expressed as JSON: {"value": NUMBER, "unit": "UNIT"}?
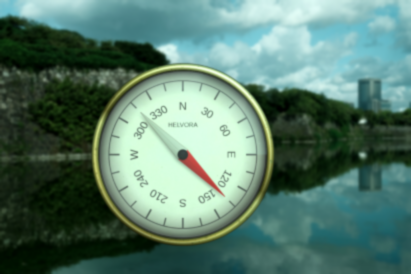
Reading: {"value": 135, "unit": "°"}
